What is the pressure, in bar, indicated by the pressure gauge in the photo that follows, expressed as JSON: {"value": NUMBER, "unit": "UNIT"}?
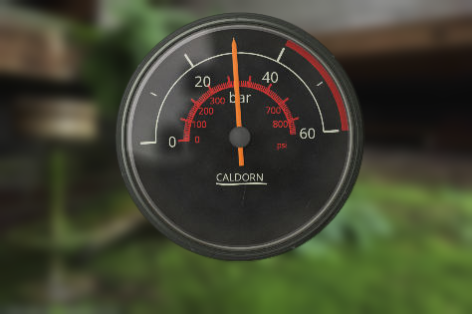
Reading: {"value": 30, "unit": "bar"}
